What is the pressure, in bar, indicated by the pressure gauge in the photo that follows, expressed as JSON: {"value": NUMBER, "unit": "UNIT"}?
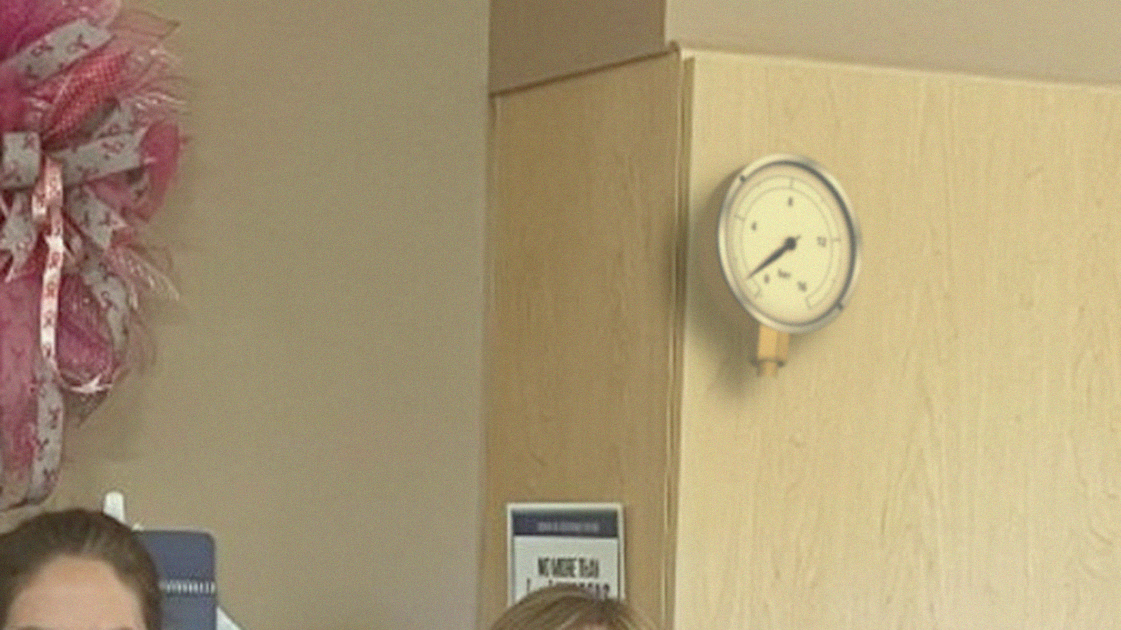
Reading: {"value": 1, "unit": "bar"}
